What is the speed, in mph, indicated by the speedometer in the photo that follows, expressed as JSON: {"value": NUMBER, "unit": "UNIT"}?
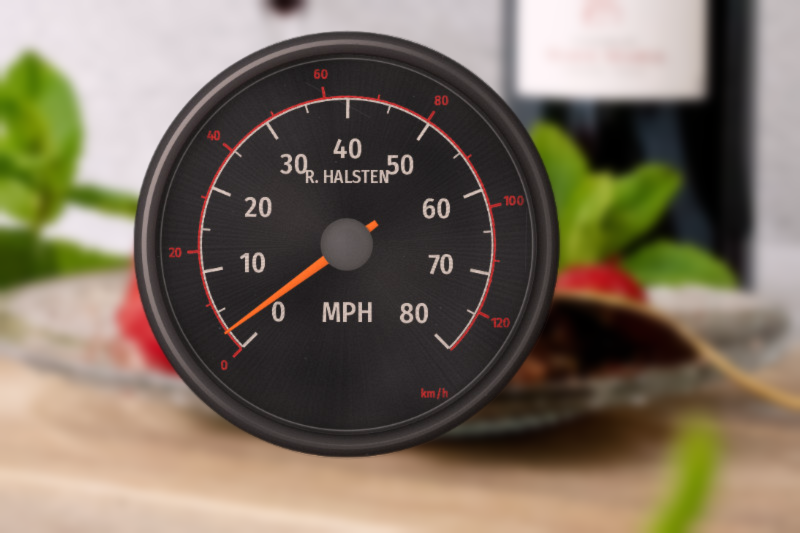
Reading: {"value": 2.5, "unit": "mph"}
